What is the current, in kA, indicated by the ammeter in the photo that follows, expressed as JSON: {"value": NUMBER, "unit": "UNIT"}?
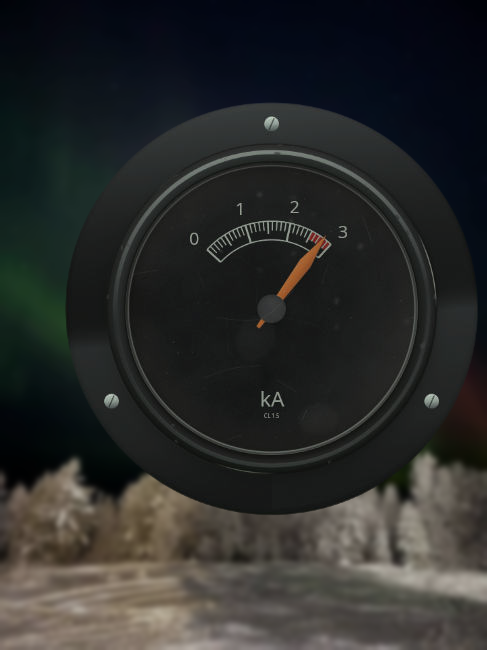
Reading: {"value": 2.8, "unit": "kA"}
